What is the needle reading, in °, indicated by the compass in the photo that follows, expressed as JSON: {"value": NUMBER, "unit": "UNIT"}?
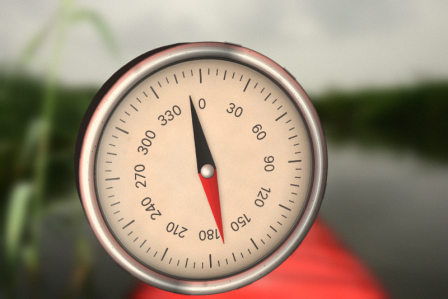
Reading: {"value": 170, "unit": "°"}
